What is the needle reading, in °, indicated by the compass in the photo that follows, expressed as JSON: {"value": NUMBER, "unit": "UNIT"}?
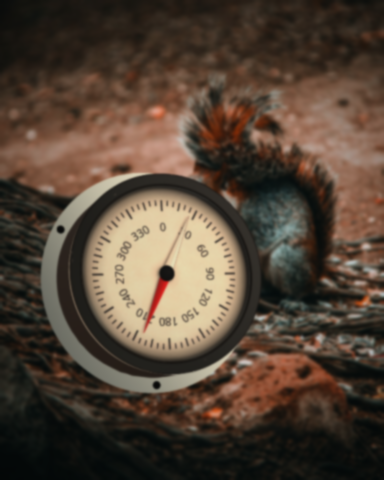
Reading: {"value": 205, "unit": "°"}
